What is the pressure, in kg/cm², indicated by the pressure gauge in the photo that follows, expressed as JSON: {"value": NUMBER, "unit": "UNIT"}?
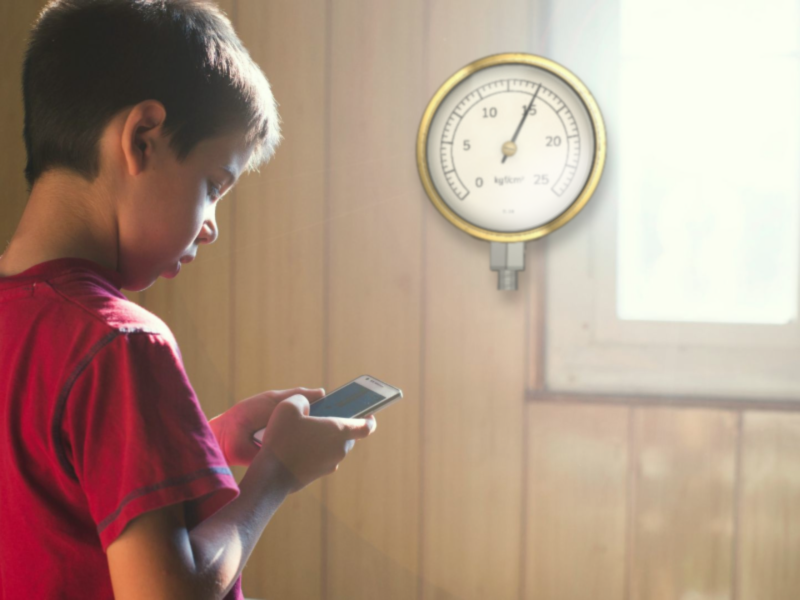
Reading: {"value": 15, "unit": "kg/cm²"}
